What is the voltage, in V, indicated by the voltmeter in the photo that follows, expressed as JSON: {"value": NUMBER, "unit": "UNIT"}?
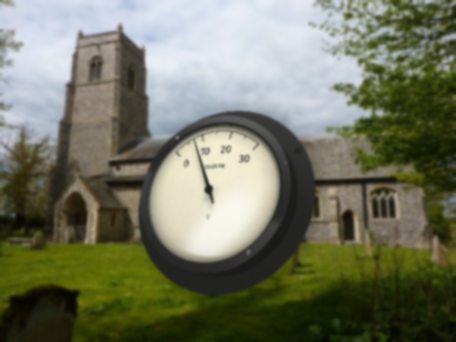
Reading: {"value": 7.5, "unit": "V"}
